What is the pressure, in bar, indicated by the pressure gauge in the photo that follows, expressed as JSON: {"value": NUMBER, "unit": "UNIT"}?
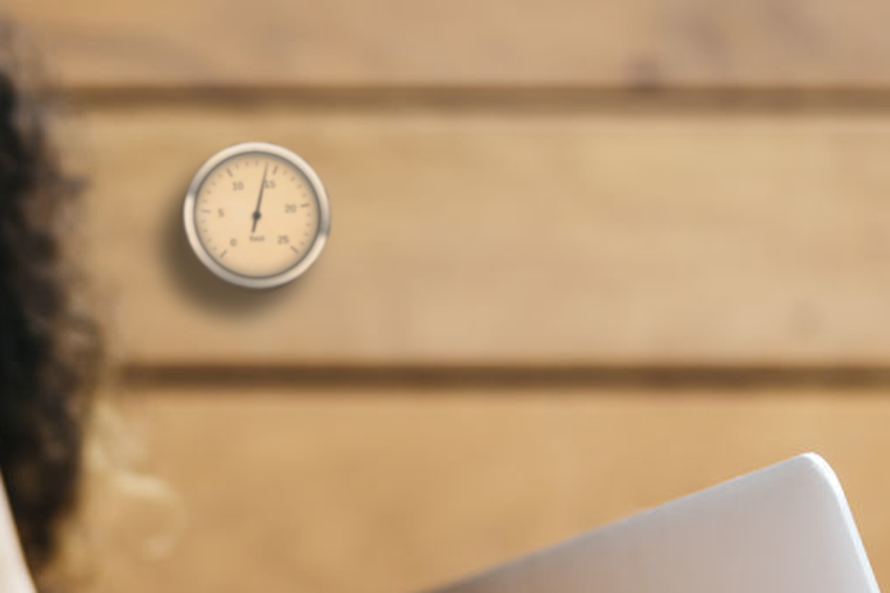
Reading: {"value": 14, "unit": "bar"}
